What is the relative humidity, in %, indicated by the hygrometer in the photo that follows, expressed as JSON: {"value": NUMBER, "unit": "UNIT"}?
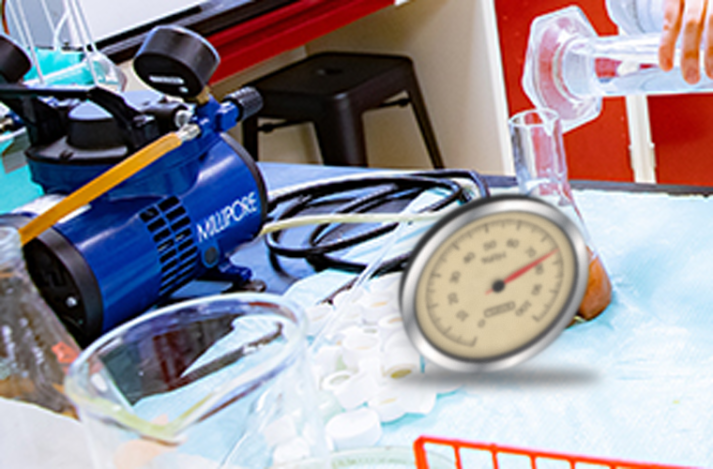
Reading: {"value": 75, "unit": "%"}
